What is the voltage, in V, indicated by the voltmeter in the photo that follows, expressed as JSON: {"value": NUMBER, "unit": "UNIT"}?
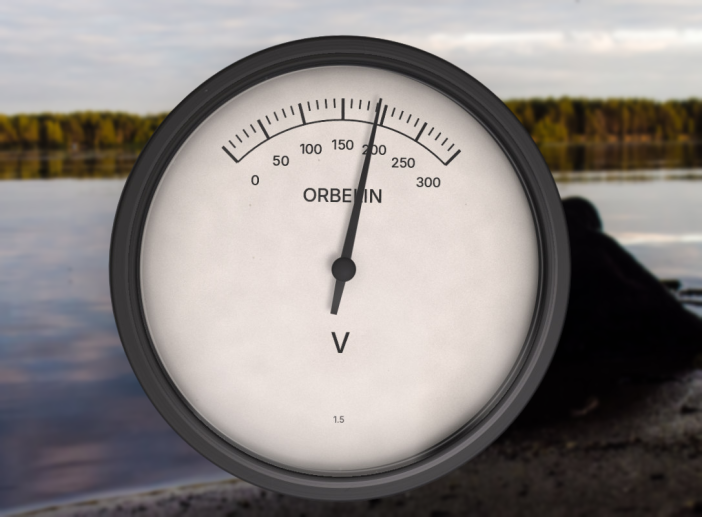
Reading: {"value": 190, "unit": "V"}
